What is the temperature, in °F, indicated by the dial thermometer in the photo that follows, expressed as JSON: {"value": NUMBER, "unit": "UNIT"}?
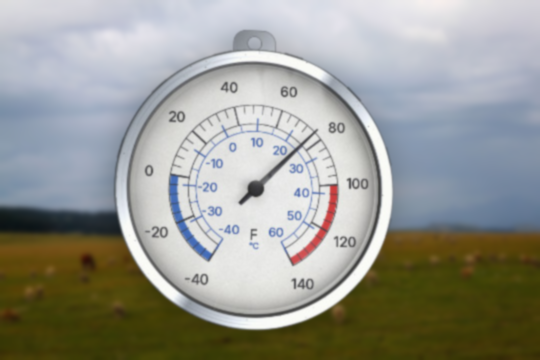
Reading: {"value": 76, "unit": "°F"}
